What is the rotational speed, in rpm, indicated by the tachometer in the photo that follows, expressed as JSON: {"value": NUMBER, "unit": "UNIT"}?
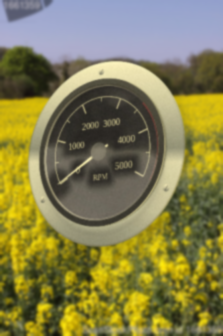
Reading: {"value": 0, "unit": "rpm"}
